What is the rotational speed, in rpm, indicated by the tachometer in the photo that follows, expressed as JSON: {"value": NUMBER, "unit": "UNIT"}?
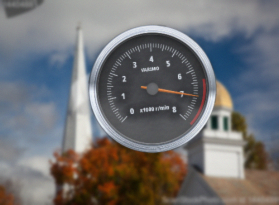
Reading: {"value": 7000, "unit": "rpm"}
